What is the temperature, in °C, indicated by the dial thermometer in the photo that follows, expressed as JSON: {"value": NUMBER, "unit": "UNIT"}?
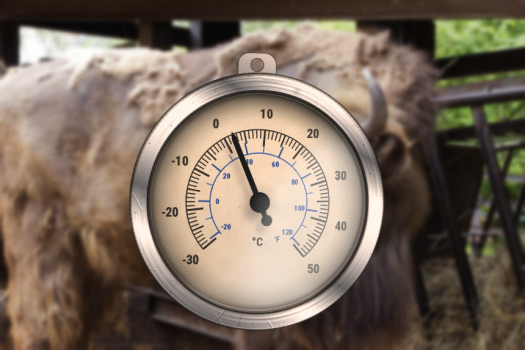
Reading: {"value": 2, "unit": "°C"}
